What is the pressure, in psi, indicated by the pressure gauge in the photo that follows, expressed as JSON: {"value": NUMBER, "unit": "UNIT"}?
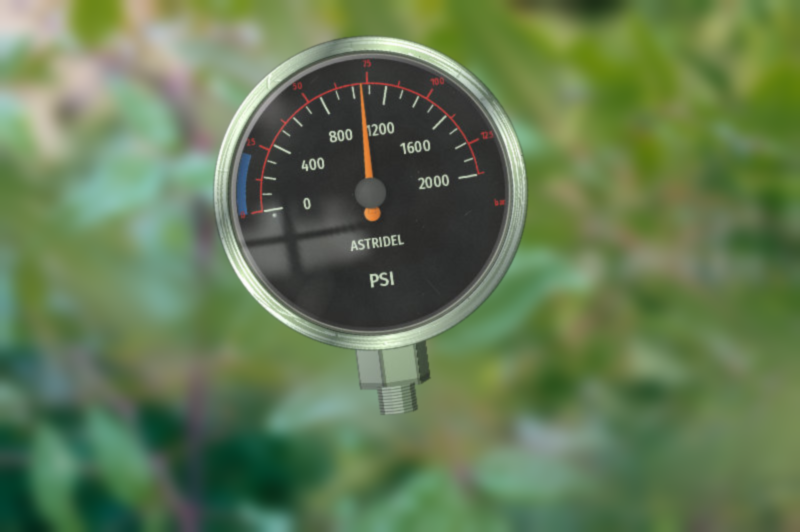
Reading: {"value": 1050, "unit": "psi"}
